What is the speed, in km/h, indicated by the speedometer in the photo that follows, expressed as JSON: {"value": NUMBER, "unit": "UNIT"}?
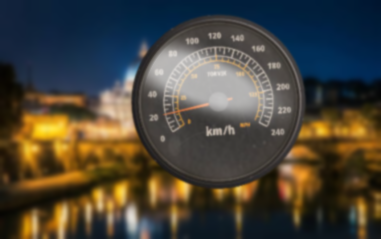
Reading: {"value": 20, "unit": "km/h"}
